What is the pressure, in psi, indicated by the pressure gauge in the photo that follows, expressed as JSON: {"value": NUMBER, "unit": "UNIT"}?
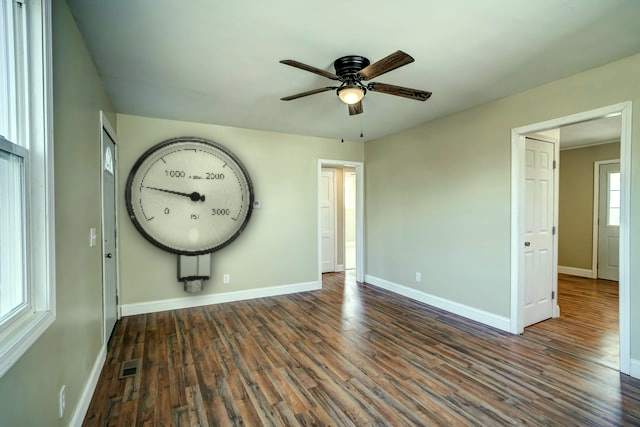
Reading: {"value": 500, "unit": "psi"}
